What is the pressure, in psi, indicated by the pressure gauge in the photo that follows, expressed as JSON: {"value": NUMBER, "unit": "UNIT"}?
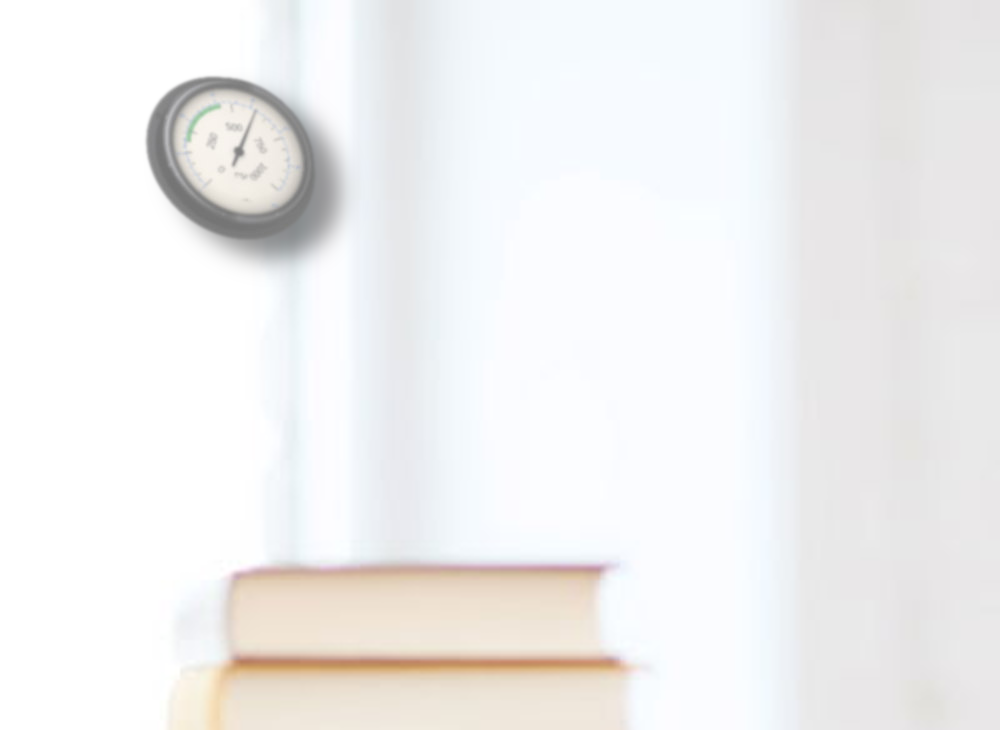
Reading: {"value": 600, "unit": "psi"}
